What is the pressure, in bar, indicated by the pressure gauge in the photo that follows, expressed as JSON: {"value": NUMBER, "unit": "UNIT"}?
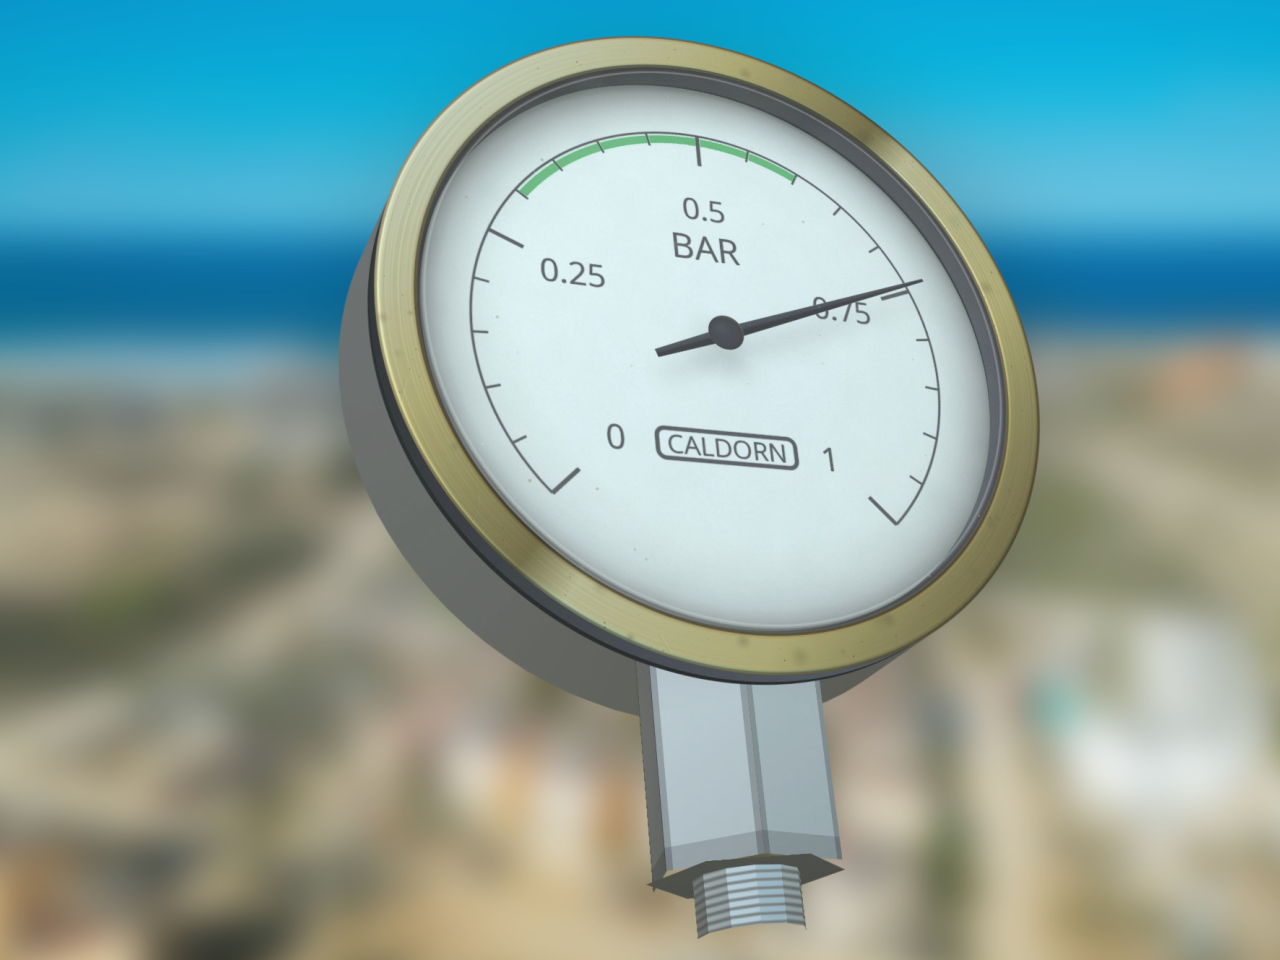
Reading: {"value": 0.75, "unit": "bar"}
